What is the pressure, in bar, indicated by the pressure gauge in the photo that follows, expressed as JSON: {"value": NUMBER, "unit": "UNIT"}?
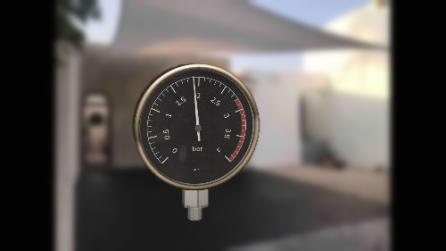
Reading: {"value": 1.9, "unit": "bar"}
